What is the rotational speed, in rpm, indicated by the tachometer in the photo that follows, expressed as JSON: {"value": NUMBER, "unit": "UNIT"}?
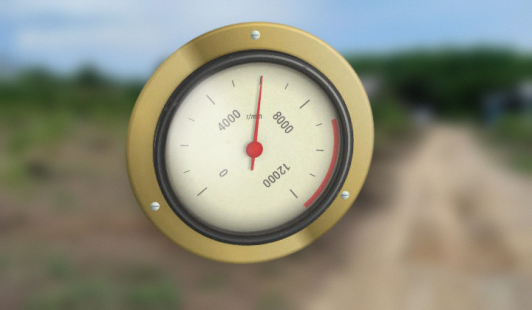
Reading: {"value": 6000, "unit": "rpm"}
